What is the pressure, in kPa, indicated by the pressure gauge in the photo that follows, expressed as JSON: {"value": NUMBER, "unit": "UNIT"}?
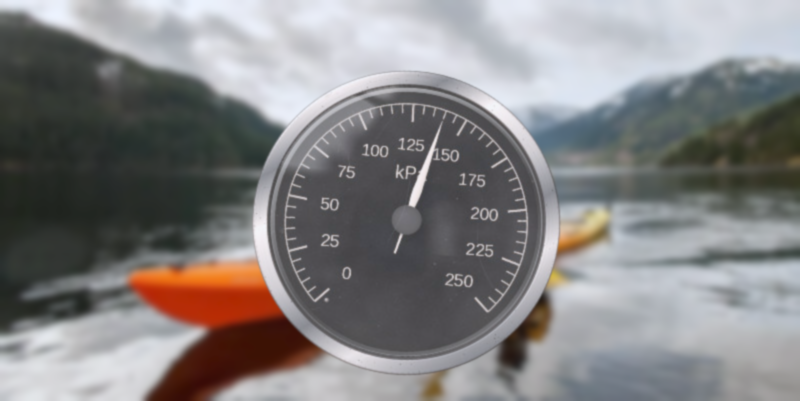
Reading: {"value": 140, "unit": "kPa"}
